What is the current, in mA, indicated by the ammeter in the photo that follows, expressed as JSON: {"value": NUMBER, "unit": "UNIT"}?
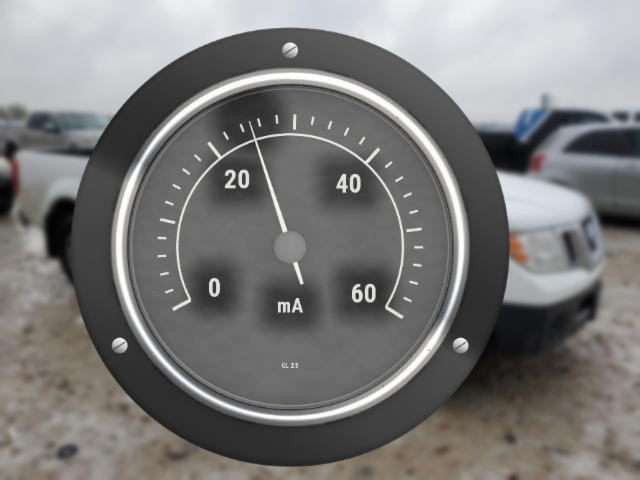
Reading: {"value": 25, "unit": "mA"}
